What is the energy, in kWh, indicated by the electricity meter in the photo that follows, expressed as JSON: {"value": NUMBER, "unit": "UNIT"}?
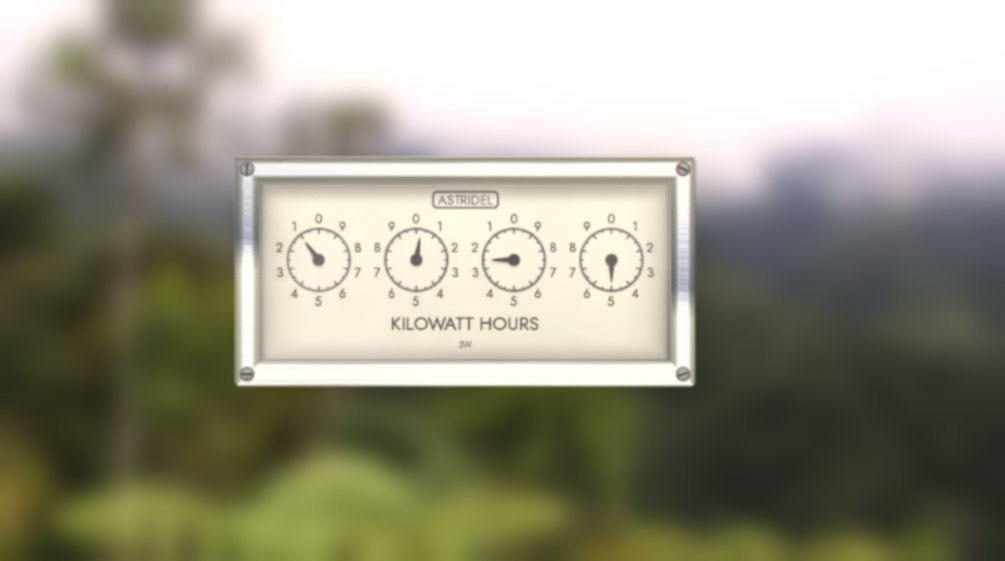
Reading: {"value": 1025, "unit": "kWh"}
